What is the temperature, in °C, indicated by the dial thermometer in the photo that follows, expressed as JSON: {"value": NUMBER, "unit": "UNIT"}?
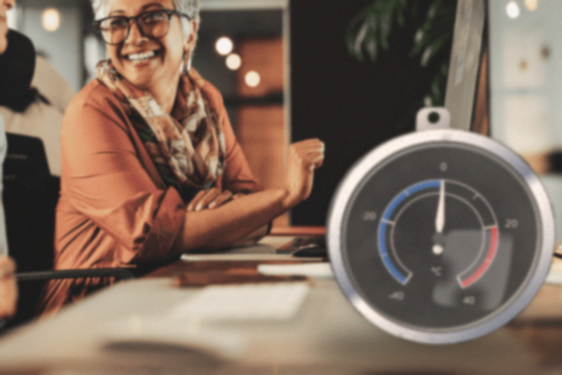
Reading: {"value": 0, "unit": "°C"}
